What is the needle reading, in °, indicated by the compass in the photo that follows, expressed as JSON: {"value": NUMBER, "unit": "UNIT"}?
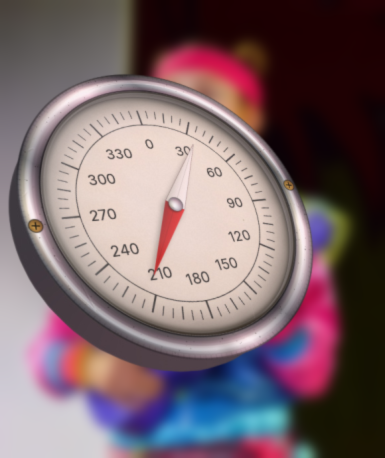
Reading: {"value": 215, "unit": "°"}
